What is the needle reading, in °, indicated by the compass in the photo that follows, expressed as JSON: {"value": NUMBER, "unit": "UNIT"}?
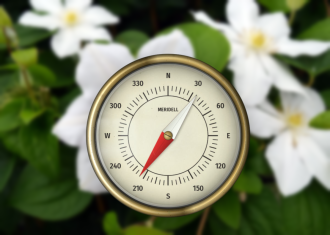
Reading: {"value": 215, "unit": "°"}
